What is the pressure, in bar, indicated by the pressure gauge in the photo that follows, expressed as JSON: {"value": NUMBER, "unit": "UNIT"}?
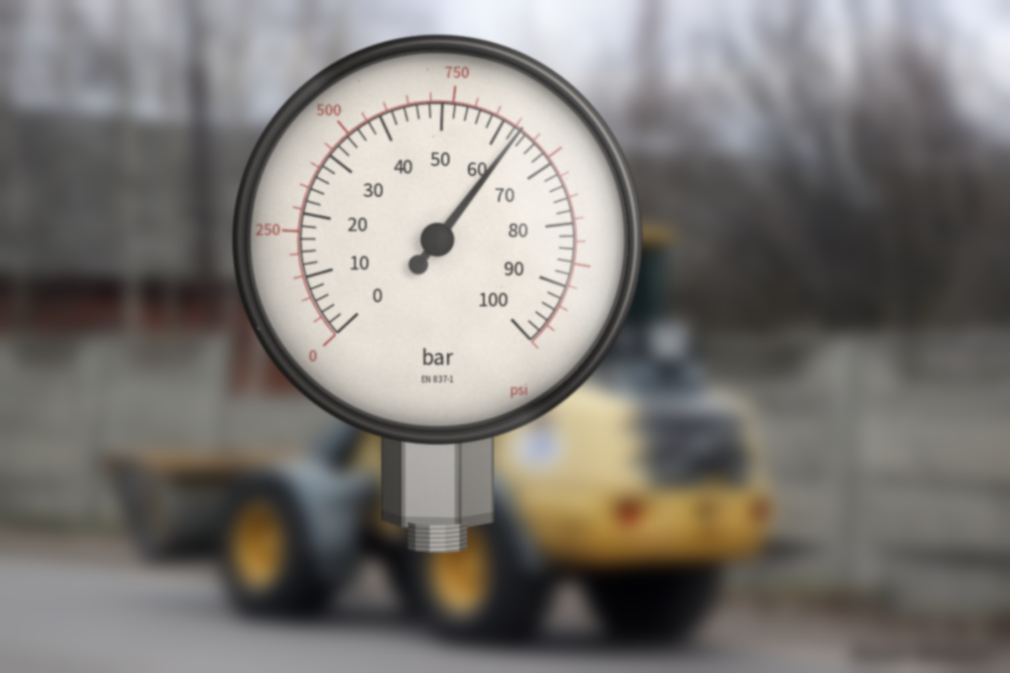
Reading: {"value": 63, "unit": "bar"}
